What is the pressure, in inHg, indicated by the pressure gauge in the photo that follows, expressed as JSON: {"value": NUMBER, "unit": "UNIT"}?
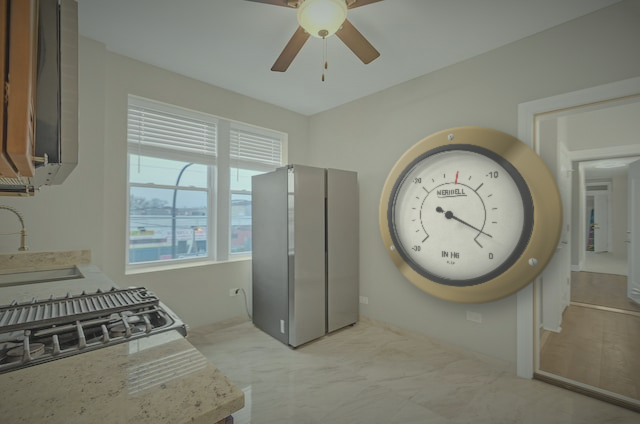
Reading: {"value": -2, "unit": "inHg"}
